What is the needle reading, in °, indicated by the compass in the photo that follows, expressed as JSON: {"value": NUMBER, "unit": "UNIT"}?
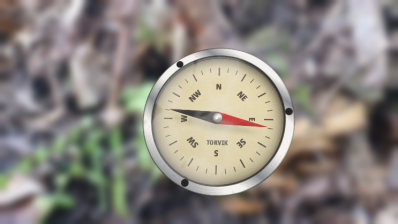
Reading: {"value": 100, "unit": "°"}
